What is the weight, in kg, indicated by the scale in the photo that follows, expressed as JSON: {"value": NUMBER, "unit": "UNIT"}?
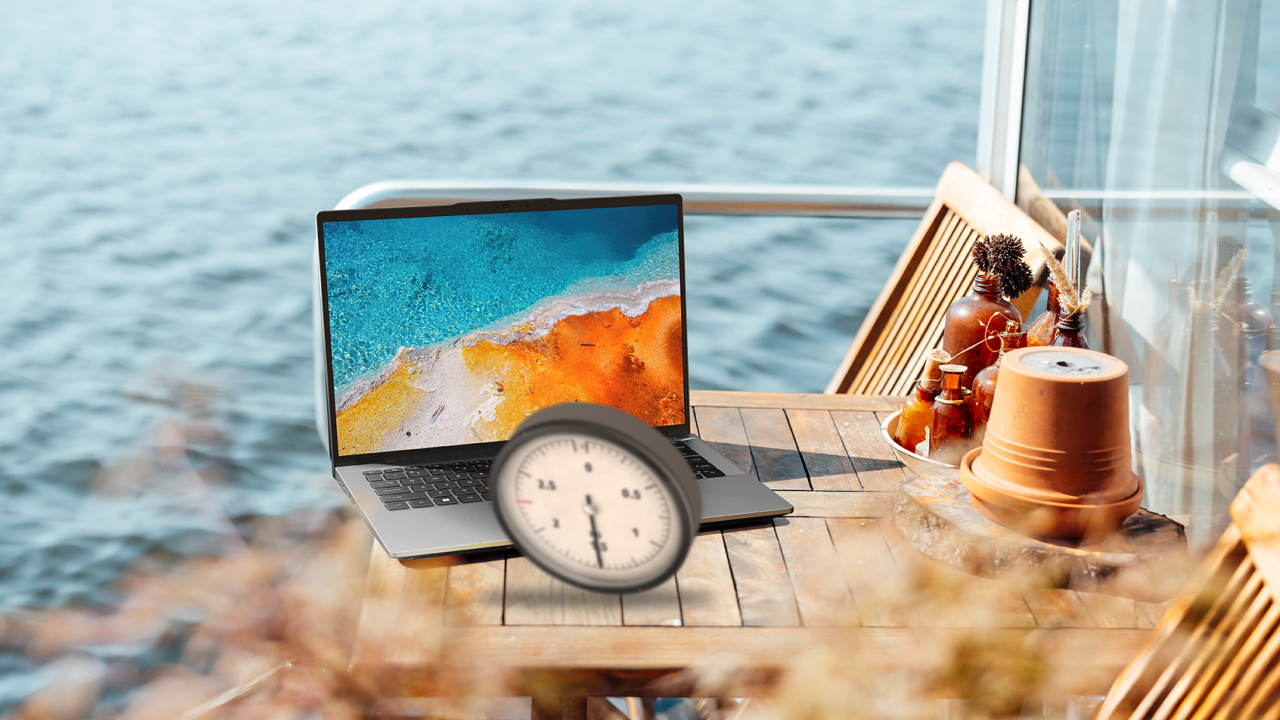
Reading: {"value": 1.5, "unit": "kg"}
